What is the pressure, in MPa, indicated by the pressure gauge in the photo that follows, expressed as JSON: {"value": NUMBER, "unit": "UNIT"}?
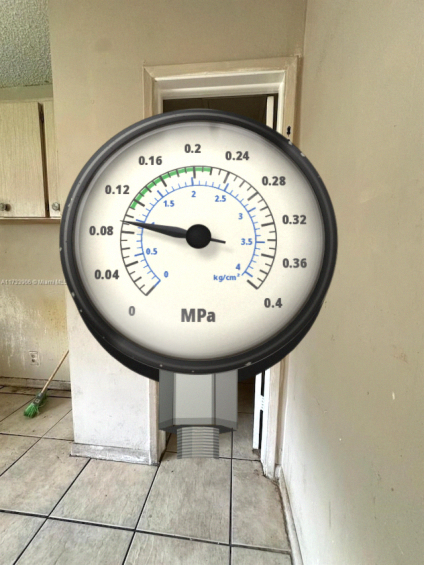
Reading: {"value": 0.09, "unit": "MPa"}
